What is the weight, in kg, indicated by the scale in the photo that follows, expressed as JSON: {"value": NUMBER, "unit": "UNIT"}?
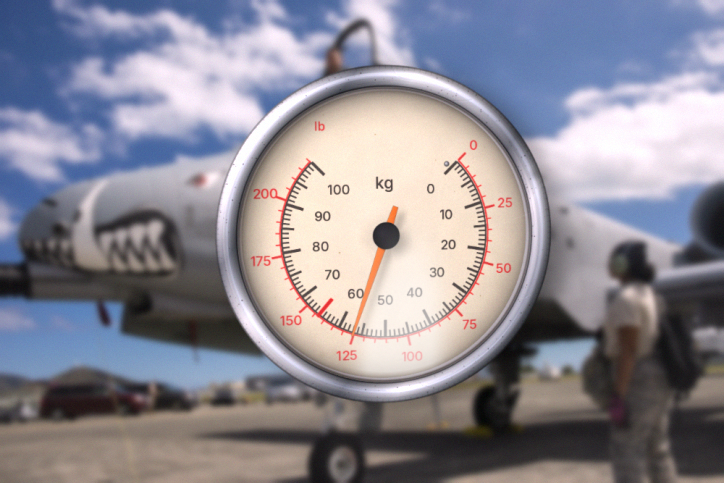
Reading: {"value": 57, "unit": "kg"}
